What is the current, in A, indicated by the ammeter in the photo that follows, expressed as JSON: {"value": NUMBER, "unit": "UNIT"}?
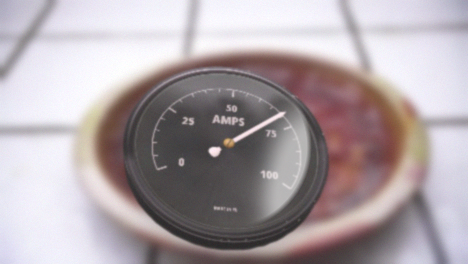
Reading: {"value": 70, "unit": "A"}
